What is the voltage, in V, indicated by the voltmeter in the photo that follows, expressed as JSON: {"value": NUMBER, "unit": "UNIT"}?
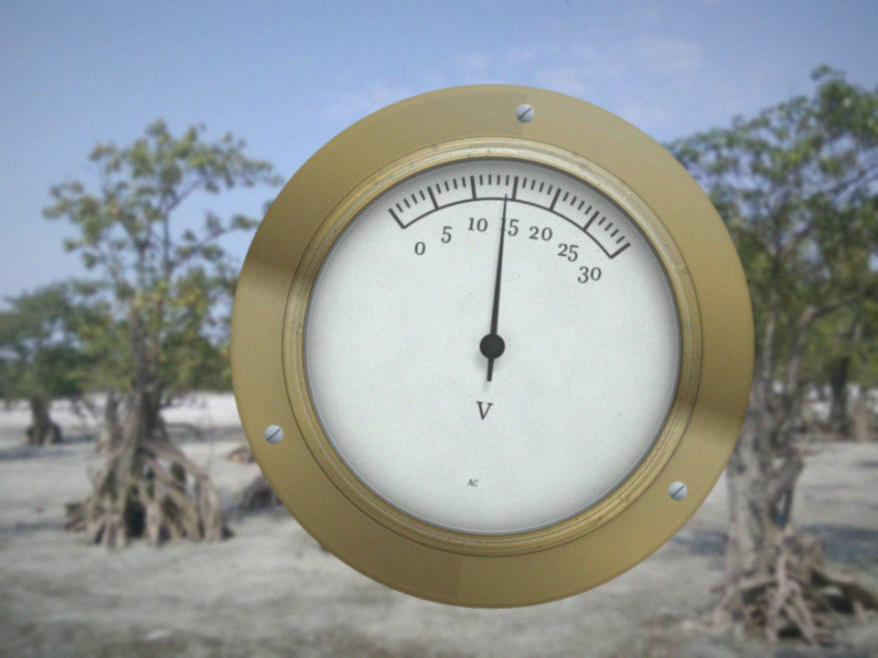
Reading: {"value": 14, "unit": "V"}
